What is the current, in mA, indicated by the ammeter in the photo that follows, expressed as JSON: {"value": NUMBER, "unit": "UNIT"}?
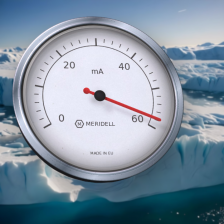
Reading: {"value": 58, "unit": "mA"}
